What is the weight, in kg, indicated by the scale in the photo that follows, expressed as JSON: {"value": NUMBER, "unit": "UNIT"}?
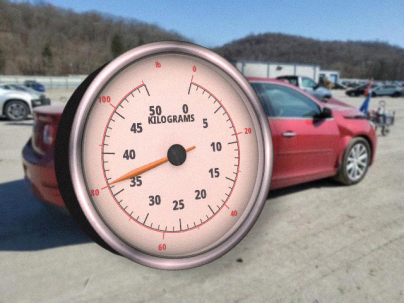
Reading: {"value": 36.5, "unit": "kg"}
